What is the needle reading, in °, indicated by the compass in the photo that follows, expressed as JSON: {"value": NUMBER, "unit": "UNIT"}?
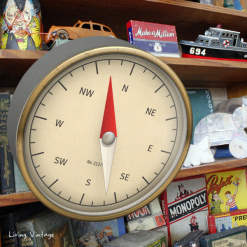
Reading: {"value": 340, "unit": "°"}
